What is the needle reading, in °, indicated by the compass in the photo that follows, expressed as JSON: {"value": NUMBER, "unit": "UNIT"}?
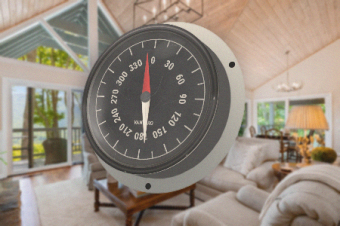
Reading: {"value": 352.5, "unit": "°"}
